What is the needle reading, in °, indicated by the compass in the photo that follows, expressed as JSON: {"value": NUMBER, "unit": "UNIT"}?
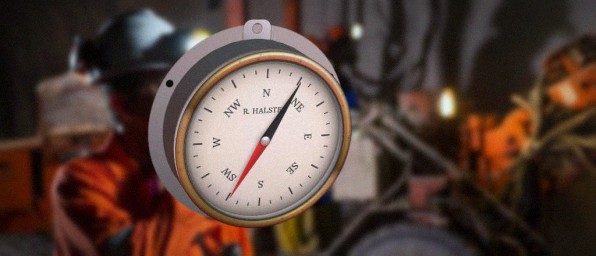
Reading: {"value": 210, "unit": "°"}
